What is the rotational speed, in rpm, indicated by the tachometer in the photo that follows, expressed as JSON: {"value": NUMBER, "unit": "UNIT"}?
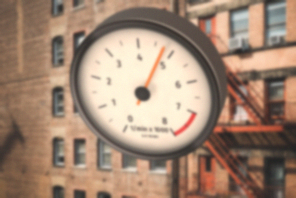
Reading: {"value": 4750, "unit": "rpm"}
